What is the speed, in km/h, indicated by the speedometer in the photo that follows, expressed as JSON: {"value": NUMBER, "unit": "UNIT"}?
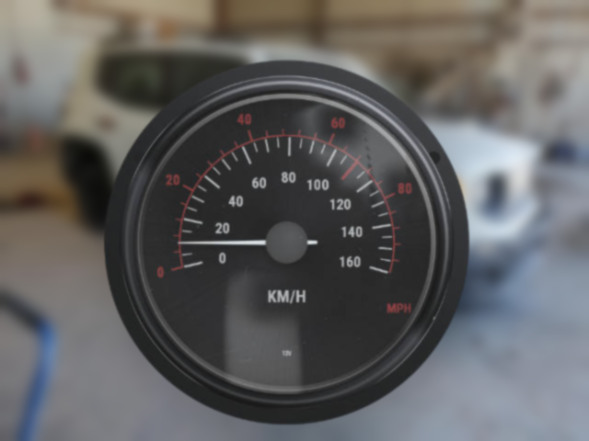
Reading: {"value": 10, "unit": "km/h"}
